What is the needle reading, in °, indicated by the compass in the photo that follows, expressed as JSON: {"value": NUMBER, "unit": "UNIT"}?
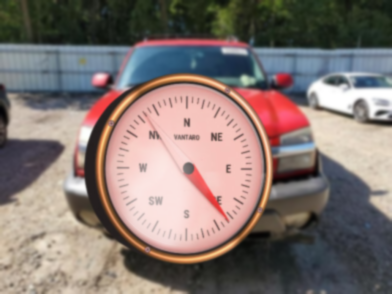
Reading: {"value": 140, "unit": "°"}
